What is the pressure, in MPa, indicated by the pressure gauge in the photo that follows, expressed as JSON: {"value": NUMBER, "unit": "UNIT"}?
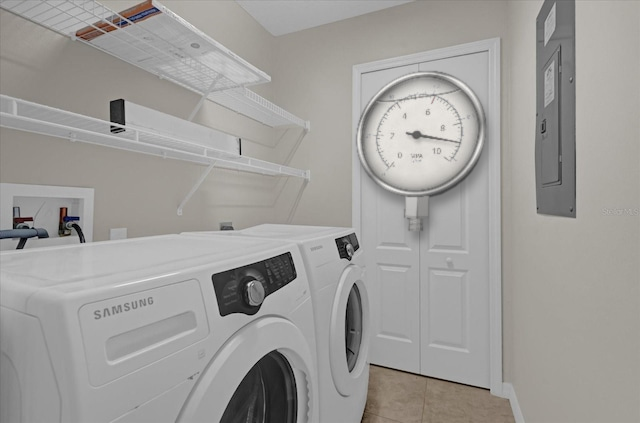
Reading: {"value": 9, "unit": "MPa"}
